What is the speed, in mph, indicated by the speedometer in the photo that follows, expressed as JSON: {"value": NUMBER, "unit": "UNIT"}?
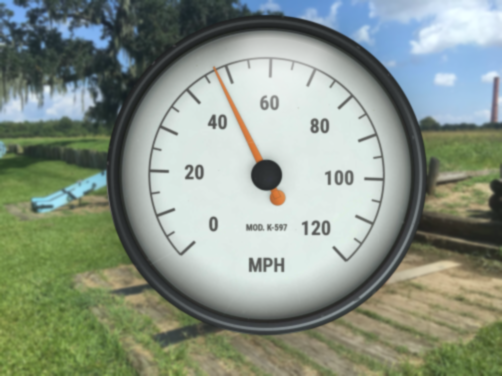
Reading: {"value": 47.5, "unit": "mph"}
